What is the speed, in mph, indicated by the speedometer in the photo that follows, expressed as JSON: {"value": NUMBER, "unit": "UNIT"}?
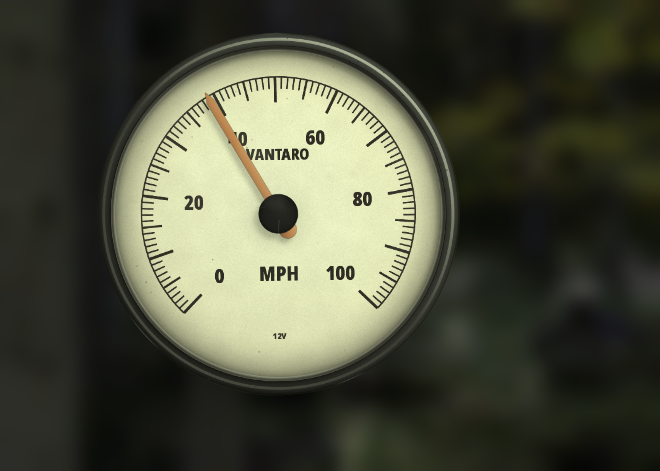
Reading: {"value": 39, "unit": "mph"}
